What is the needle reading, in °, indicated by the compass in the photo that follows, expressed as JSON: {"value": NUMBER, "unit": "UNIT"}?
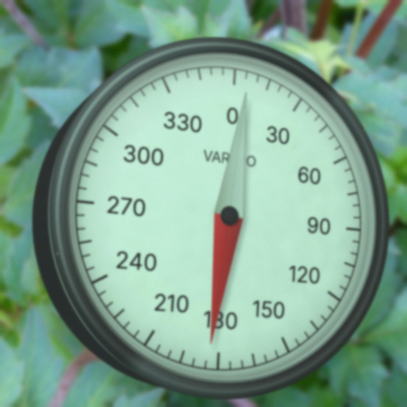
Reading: {"value": 185, "unit": "°"}
